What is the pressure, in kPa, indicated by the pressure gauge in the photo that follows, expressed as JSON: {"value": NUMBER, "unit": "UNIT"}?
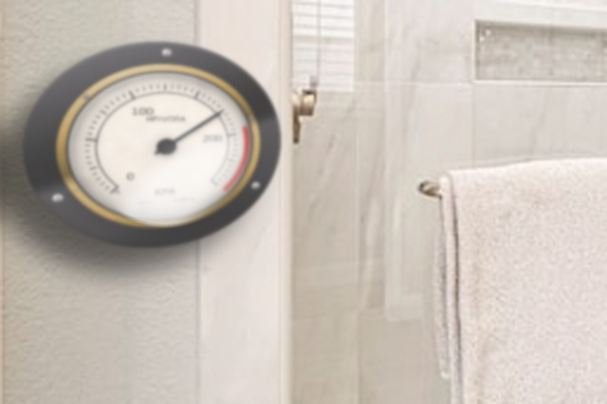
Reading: {"value": 175, "unit": "kPa"}
